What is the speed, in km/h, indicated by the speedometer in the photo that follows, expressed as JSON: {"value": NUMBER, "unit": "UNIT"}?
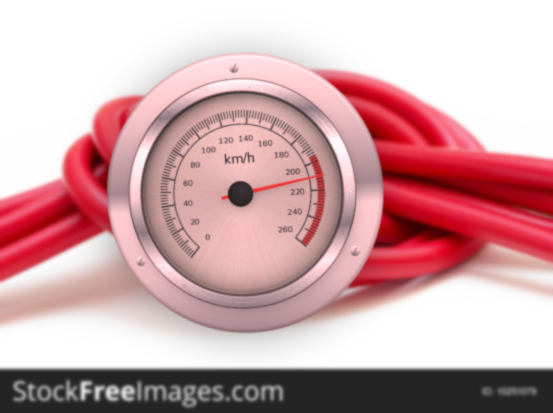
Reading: {"value": 210, "unit": "km/h"}
